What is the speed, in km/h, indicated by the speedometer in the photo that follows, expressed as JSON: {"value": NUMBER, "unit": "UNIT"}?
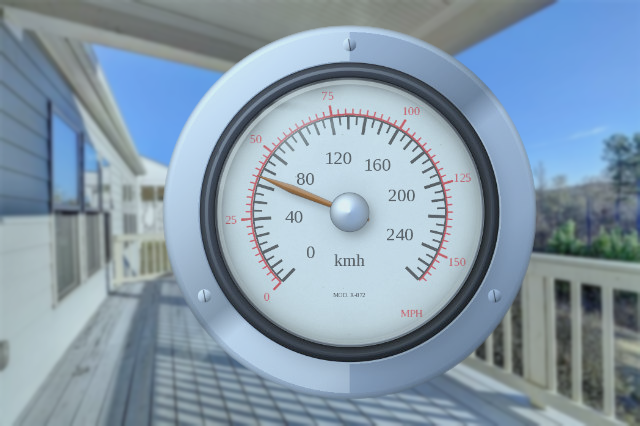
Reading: {"value": 65, "unit": "km/h"}
